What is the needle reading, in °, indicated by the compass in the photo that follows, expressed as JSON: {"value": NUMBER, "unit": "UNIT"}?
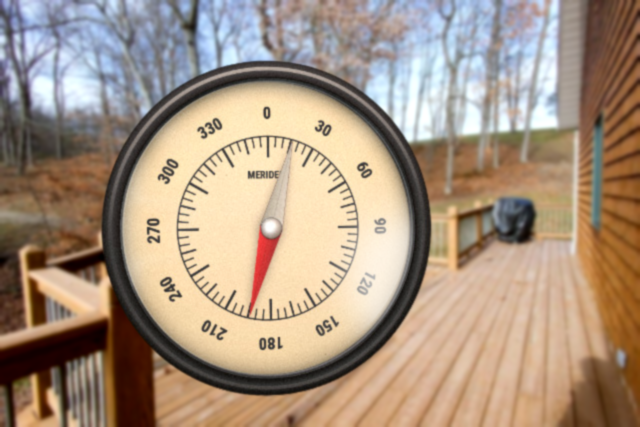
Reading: {"value": 195, "unit": "°"}
